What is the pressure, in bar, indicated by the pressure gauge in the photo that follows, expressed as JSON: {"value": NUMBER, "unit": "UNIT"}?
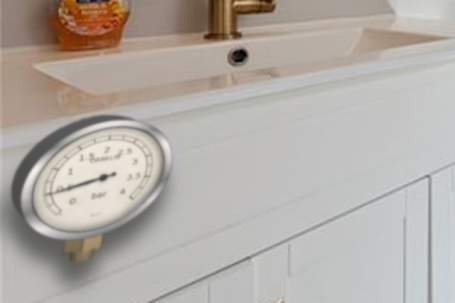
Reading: {"value": 0.5, "unit": "bar"}
